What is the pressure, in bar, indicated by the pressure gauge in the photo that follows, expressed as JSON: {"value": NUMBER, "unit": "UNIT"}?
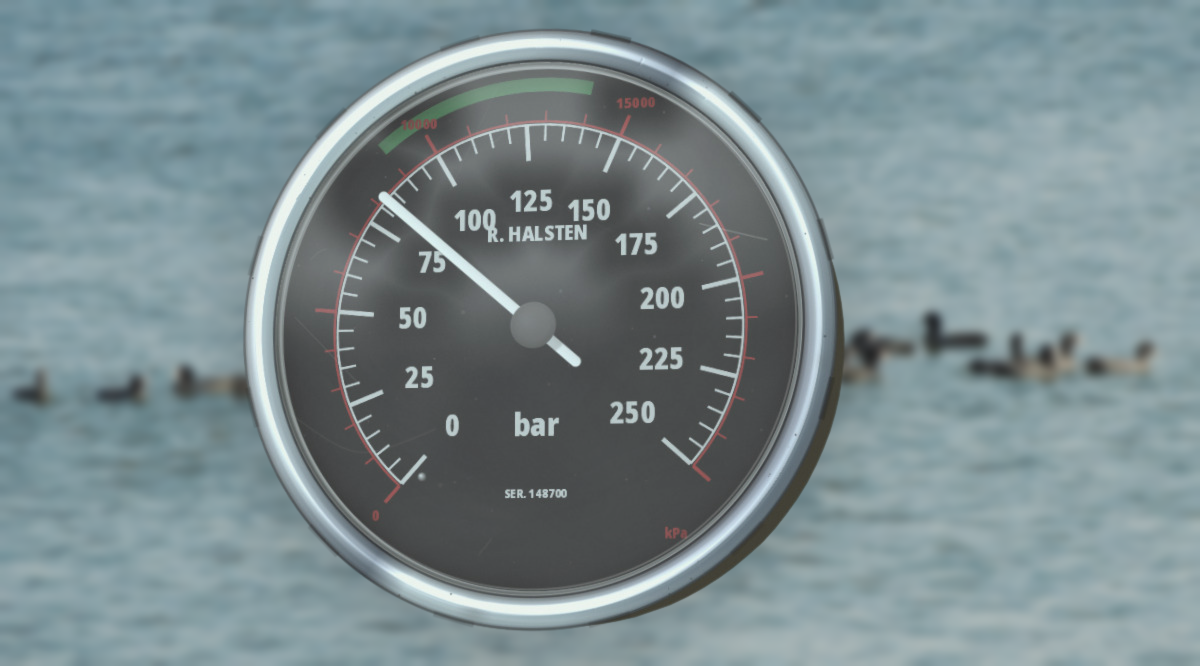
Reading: {"value": 82.5, "unit": "bar"}
